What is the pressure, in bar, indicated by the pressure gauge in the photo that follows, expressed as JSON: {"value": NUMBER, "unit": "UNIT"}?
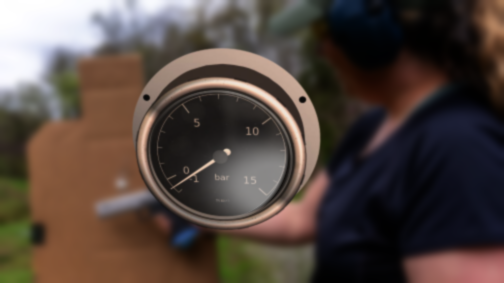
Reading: {"value": -0.5, "unit": "bar"}
